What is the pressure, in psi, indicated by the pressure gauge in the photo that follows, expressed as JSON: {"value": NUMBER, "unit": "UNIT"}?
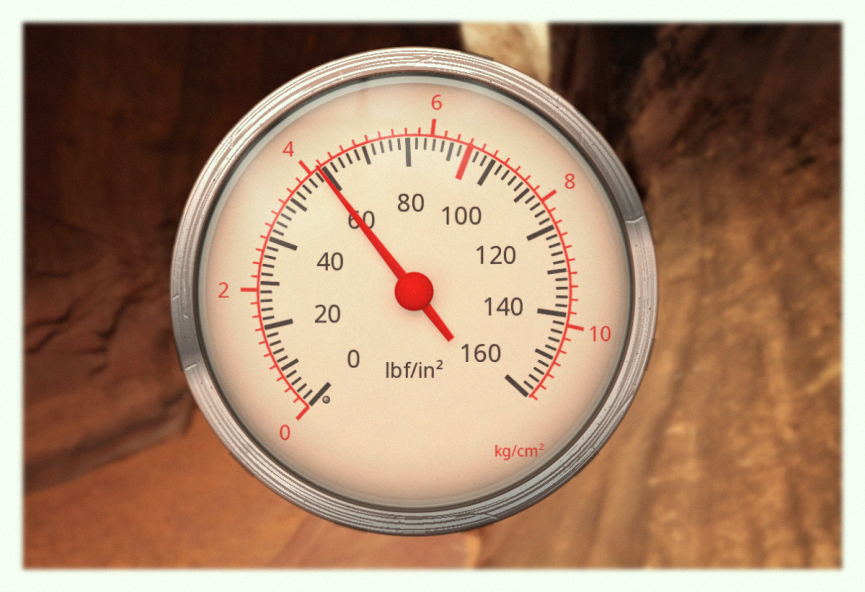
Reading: {"value": 59, "unit": "psi"}
